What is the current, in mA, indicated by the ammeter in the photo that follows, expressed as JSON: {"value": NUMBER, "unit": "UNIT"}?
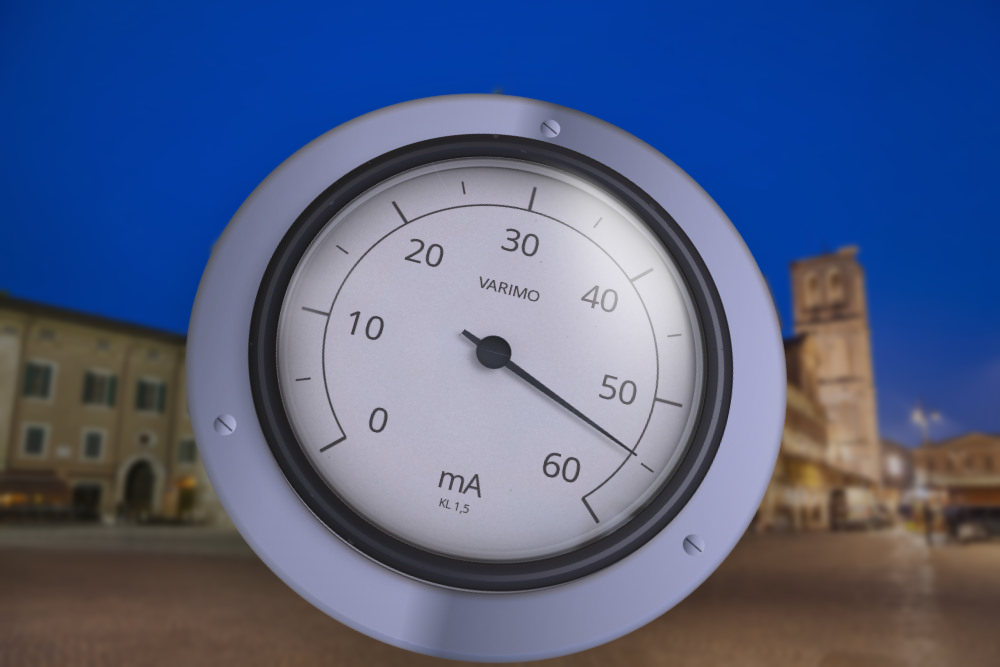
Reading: {"value": 55, "unit": "mA"}
